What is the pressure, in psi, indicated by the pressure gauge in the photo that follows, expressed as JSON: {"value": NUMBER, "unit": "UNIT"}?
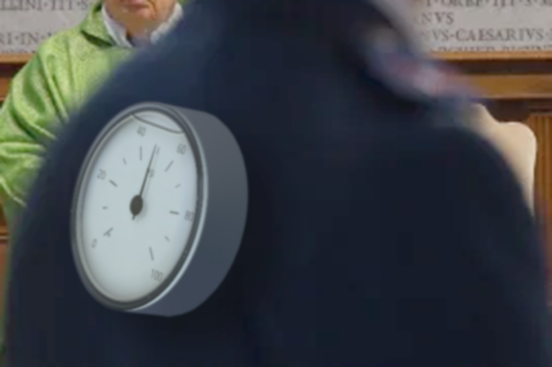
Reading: {"value": 50, "unit": "psi"}
